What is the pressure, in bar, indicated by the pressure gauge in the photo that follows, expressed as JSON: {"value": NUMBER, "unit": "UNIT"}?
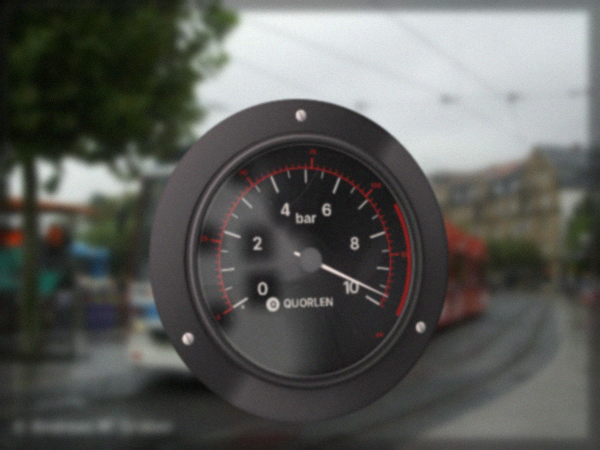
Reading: {"value": 9.75, "unit": "bar"}
